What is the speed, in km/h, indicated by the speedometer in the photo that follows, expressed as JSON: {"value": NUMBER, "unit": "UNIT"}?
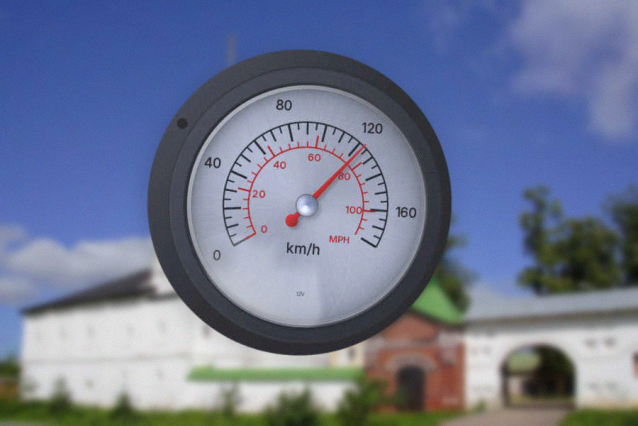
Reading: {"value": 122.5, "unit": "km/h"}
